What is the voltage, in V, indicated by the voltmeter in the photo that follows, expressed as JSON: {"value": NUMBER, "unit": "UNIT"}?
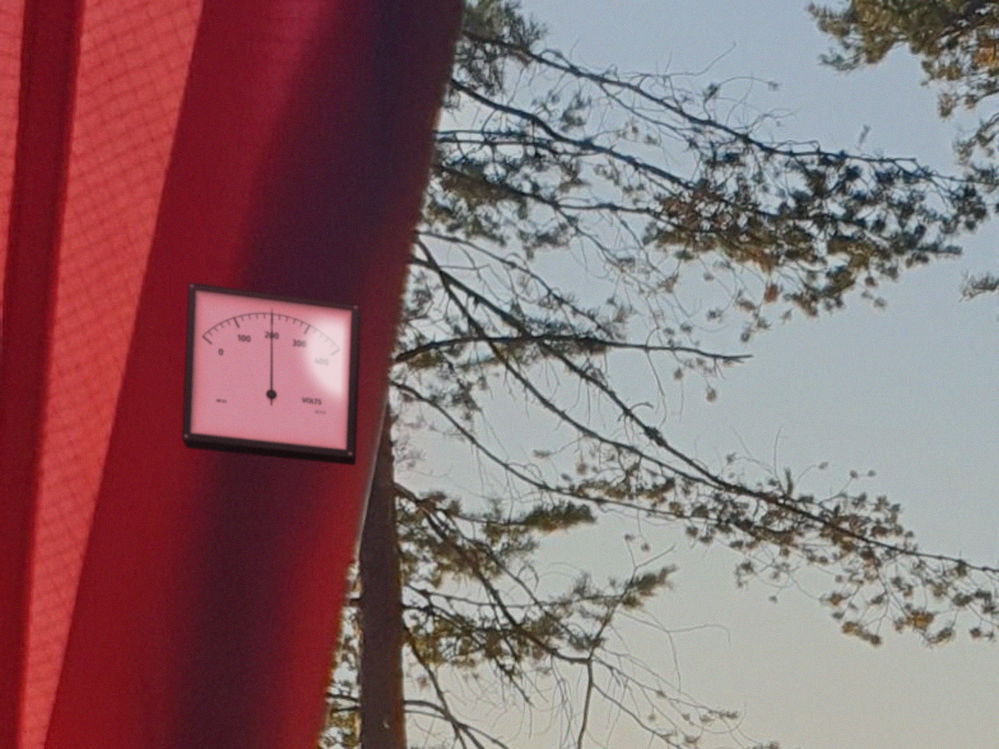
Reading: {"value": 200, "unit": "V"}
